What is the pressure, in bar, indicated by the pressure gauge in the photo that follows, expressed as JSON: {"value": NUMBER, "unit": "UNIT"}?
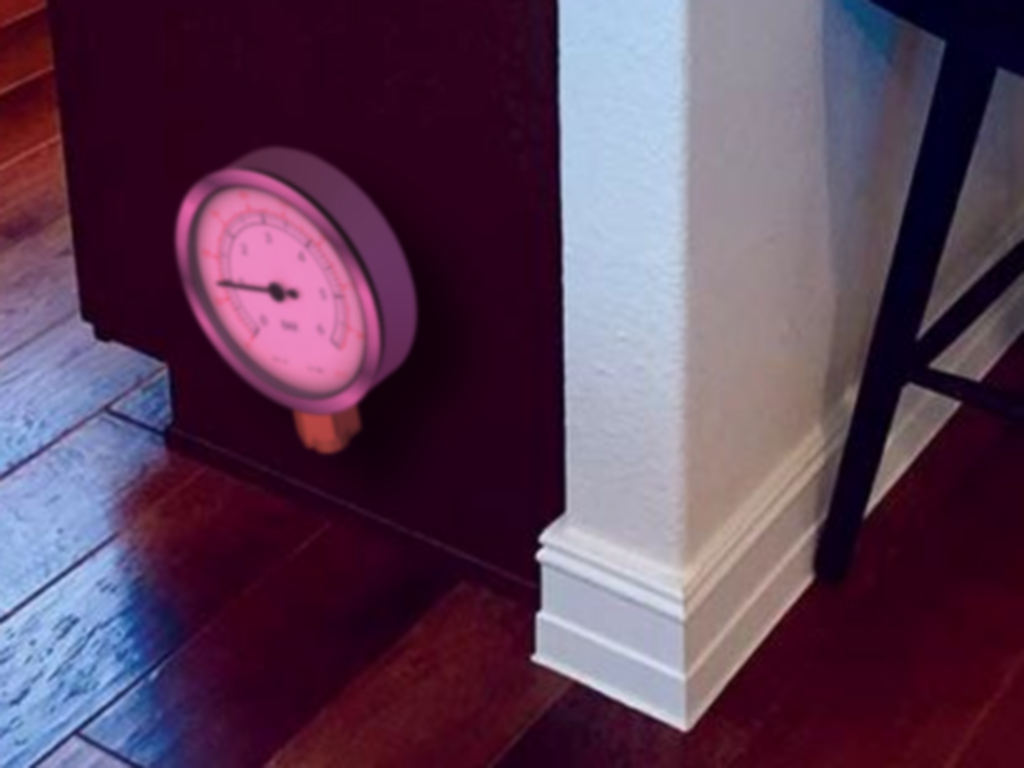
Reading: {"value": 1, "unit": "bar"}
